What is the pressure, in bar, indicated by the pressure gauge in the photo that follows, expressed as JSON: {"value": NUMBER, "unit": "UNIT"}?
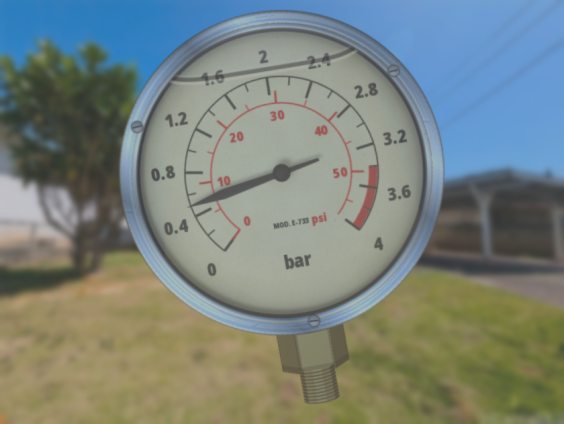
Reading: {"value": 0.5, "unit": "bar"}
